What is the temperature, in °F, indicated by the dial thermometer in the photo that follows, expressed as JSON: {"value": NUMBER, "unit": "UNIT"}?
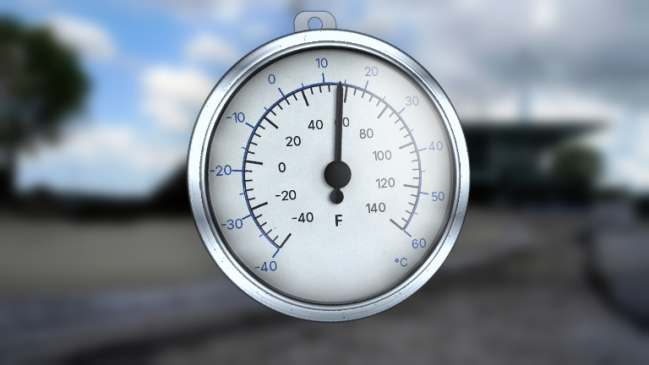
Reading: {"value": 56, "unit": "°F"}
